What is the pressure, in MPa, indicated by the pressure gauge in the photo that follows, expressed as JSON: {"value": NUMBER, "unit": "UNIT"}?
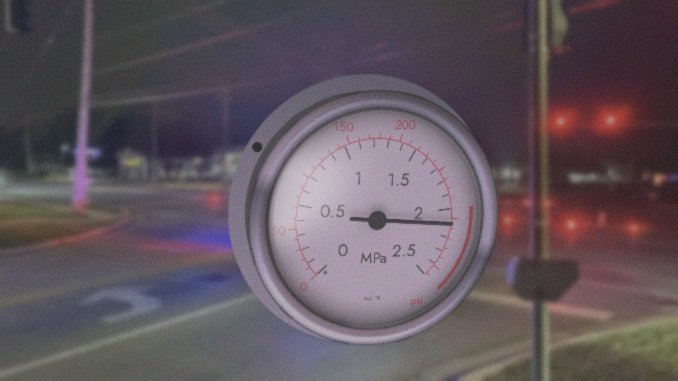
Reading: {"value": 2.1, "unit": "MPa"}
